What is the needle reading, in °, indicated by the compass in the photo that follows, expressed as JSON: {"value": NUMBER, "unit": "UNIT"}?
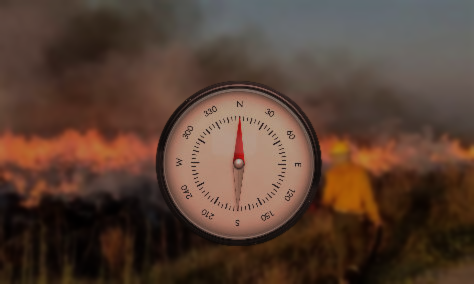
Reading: {"value": 0, "unit": "°"}
